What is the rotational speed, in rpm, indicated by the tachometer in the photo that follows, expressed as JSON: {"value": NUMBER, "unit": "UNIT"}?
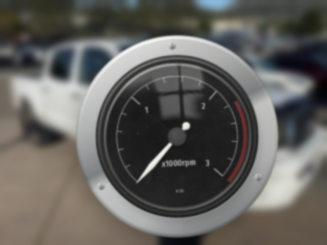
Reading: {"value": 0, "unit": "rpm"}
